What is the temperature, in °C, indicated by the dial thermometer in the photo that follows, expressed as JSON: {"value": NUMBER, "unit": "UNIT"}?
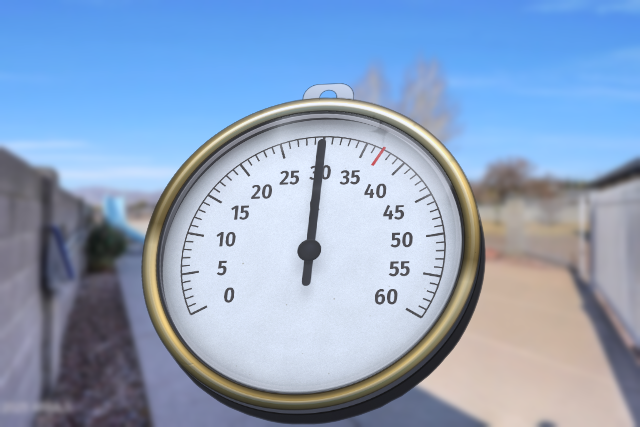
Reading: {"value": 30, "unit": "°C"}
